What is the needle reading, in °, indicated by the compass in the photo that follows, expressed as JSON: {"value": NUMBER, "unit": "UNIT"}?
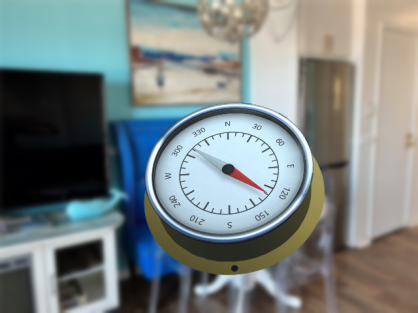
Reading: {"value": 130, "unit": "°"}
